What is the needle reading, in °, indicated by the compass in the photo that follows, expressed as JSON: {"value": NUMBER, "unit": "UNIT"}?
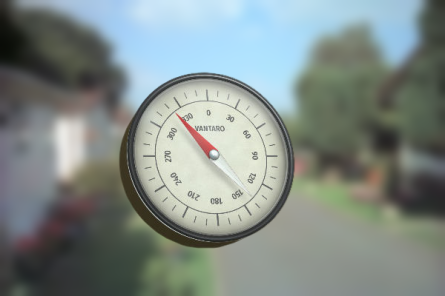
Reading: {"value": 320, "unit": "°"}
